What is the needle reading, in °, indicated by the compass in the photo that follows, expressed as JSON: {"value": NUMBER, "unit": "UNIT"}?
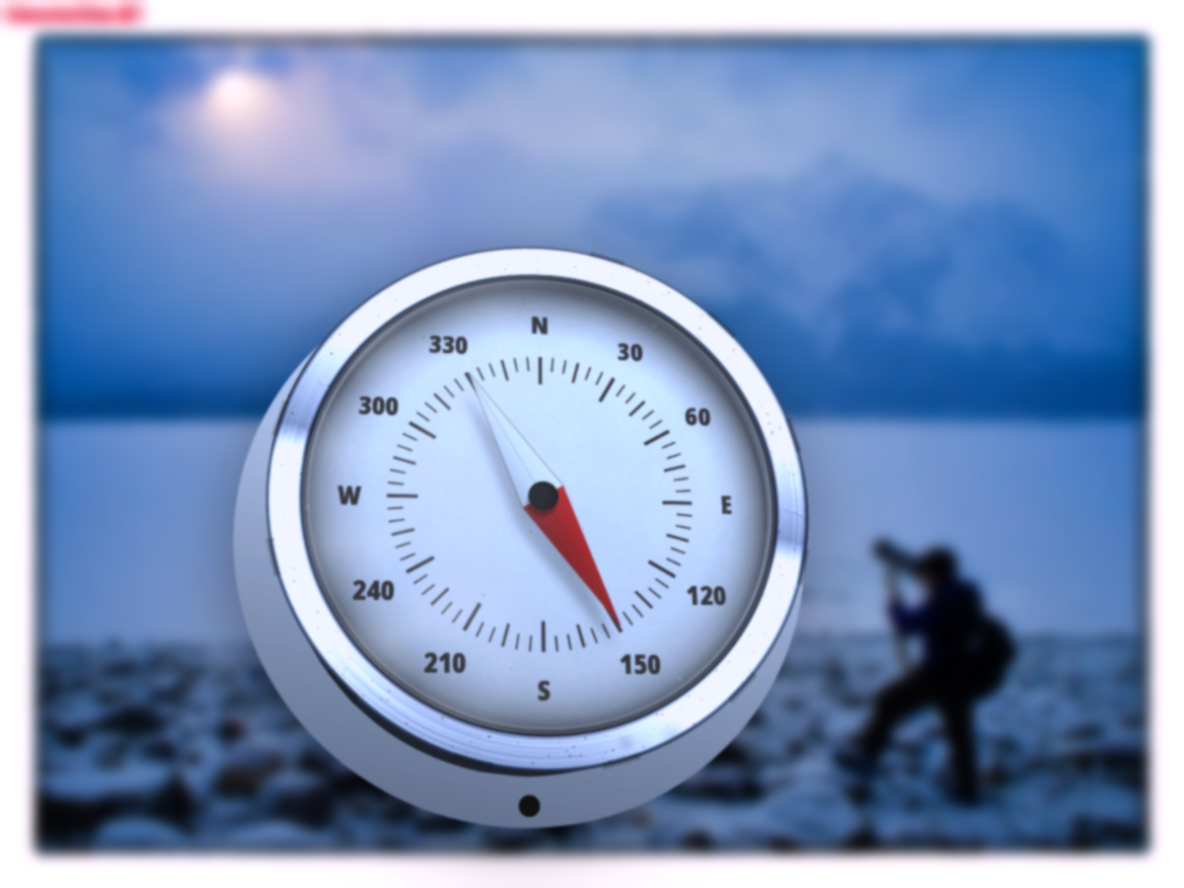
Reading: {"value": 150, "unit": "°"}
